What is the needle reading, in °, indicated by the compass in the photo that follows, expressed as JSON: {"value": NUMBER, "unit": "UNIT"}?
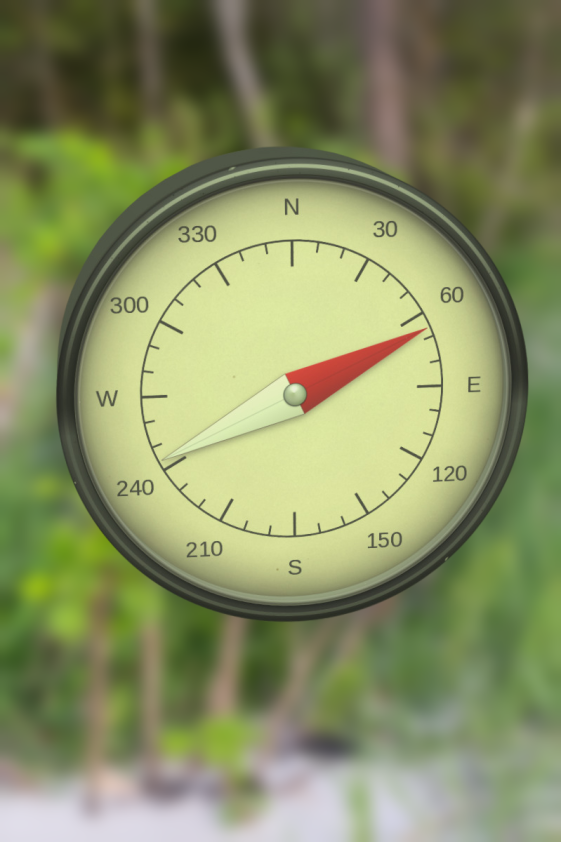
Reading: {"value": 65, "unit": "°"}
